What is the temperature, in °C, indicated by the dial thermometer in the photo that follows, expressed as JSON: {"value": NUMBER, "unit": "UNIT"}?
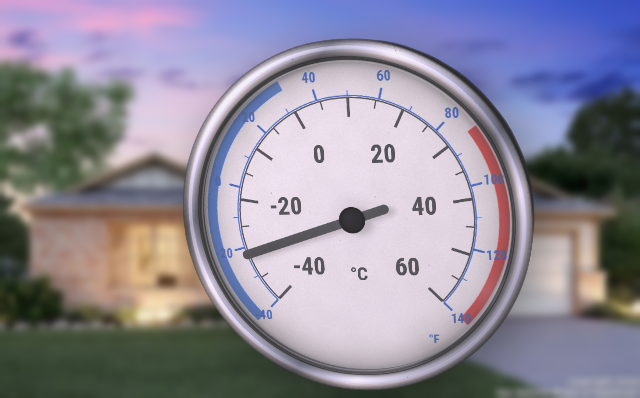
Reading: {"value": -30, "unit": "°C"}
